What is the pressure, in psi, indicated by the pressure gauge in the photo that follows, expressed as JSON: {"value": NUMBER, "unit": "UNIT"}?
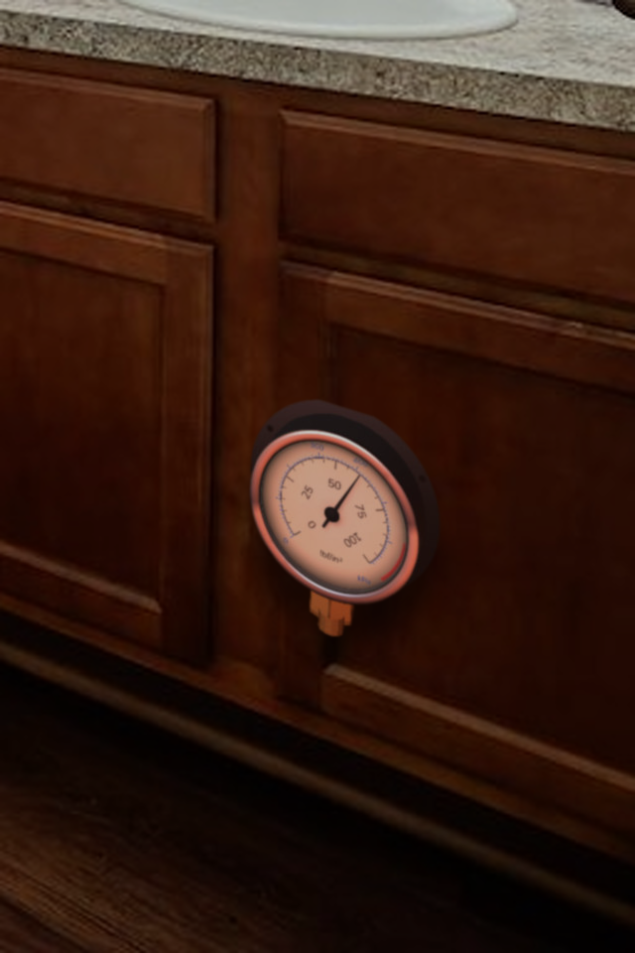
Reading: {"value": 60, "unit": "psi"}
